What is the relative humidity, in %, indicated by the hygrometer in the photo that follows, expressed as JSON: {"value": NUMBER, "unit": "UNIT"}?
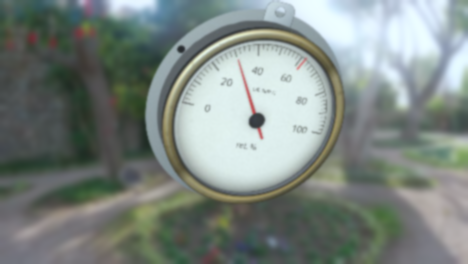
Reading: {"value": 30, "unit": "%"}
